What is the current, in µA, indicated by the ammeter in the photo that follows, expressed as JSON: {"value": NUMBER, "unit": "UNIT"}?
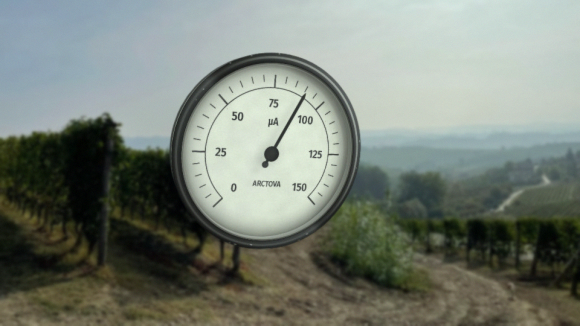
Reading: {"value": 90, "unit": "µA"}
